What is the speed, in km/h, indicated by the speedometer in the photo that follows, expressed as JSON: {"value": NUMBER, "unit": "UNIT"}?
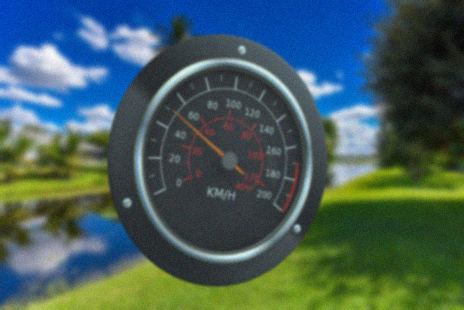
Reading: {"value": 50, "unit": "km/h"}
